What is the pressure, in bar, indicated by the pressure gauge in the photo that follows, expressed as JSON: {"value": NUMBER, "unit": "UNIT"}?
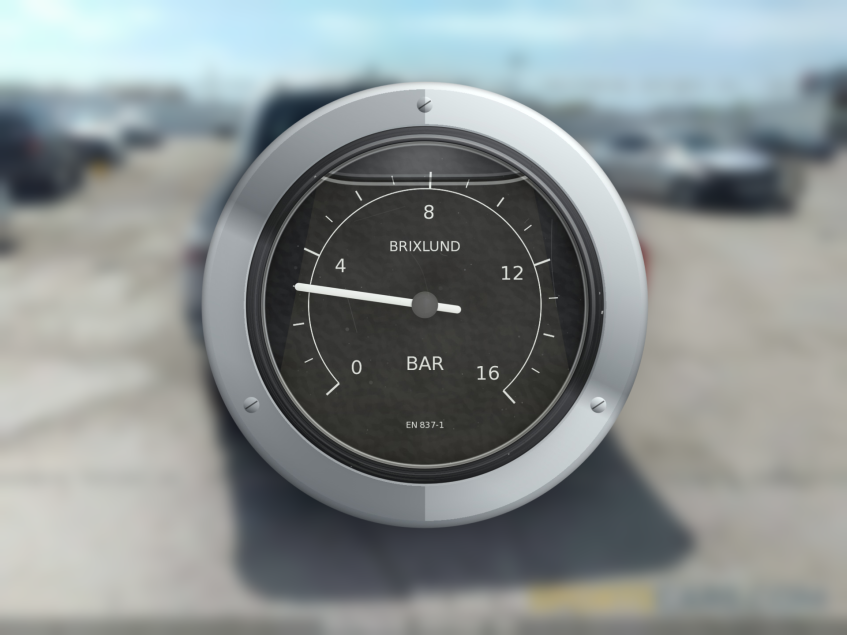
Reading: {"value": 3, "unit": "bar"}
